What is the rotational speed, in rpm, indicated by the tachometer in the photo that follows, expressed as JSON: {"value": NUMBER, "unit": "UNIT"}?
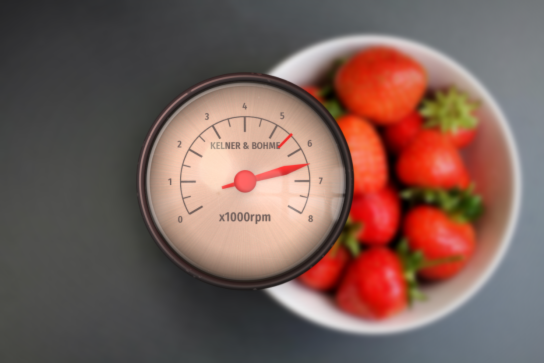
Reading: {"value": 6500, "unit": "rpm"}
